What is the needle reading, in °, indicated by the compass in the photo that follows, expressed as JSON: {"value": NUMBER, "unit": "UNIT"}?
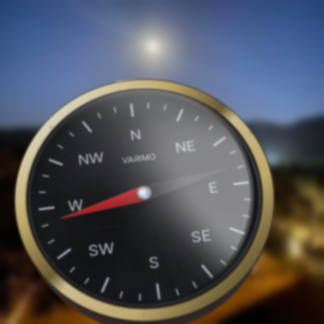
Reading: {"value": 260, "unit": "°"}
